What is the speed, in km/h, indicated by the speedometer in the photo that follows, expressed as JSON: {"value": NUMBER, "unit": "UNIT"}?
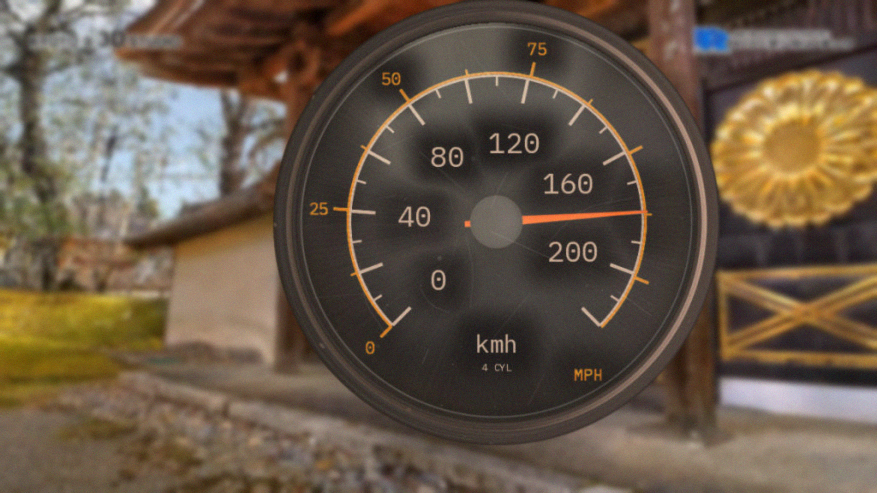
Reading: {"value": 180, "unit": "km/h"}
